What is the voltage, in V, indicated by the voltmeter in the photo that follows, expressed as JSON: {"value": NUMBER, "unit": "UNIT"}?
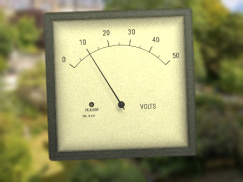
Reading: {"value": 10, "unit": "V"}
